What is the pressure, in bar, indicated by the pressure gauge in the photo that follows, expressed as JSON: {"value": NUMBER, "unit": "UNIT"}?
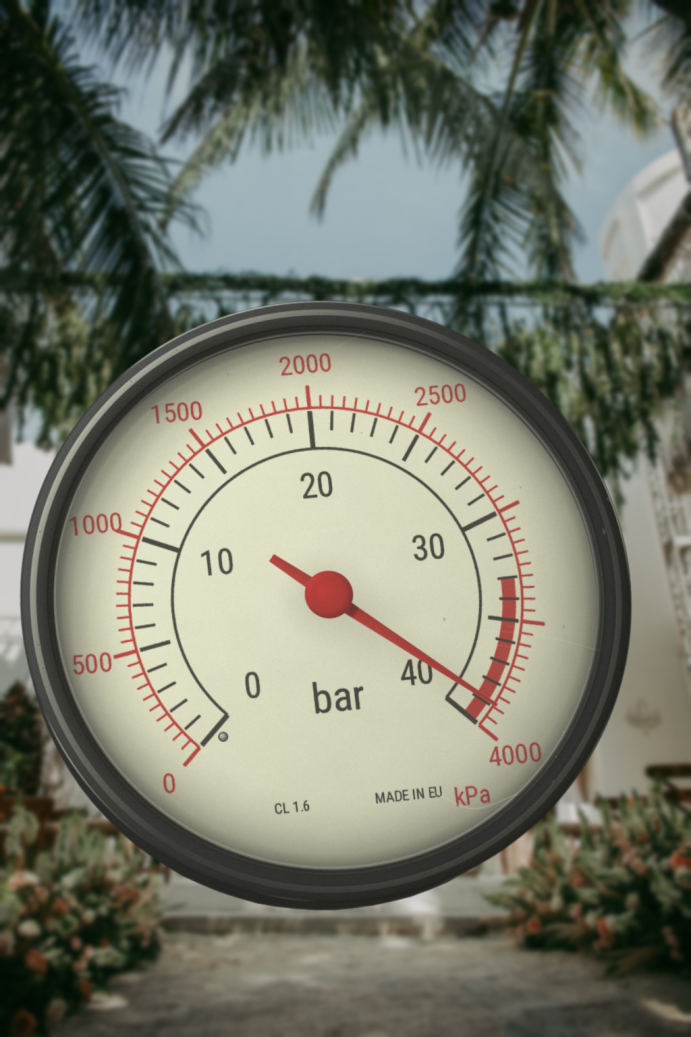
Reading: {"value": 39, "unit": "bar"}
